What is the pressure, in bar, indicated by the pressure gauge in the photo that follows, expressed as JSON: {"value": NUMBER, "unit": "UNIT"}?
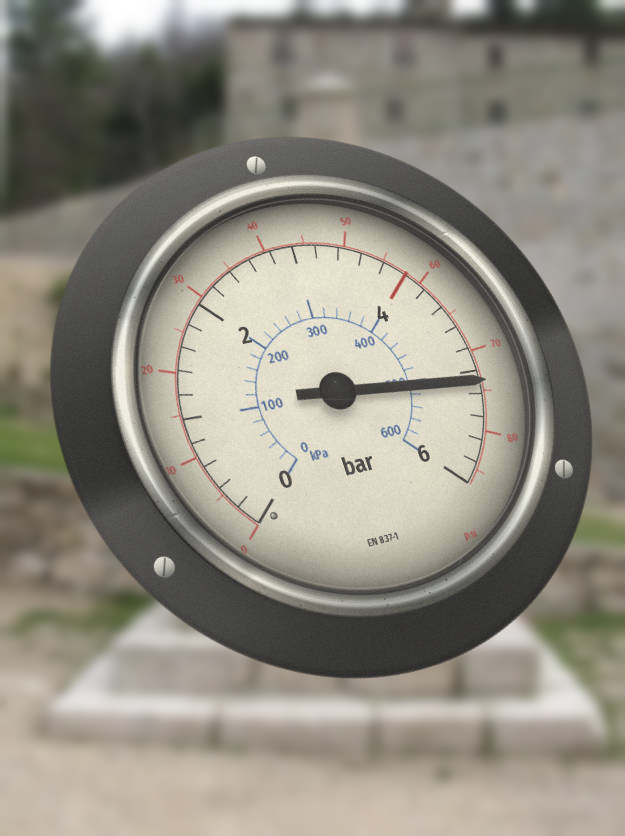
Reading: {"value": 5.1, "unit": "bar"}
